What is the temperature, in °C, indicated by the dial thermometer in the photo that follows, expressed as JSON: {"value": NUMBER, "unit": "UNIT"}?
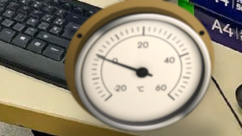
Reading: {"value": 0, "unit": "°C"}
